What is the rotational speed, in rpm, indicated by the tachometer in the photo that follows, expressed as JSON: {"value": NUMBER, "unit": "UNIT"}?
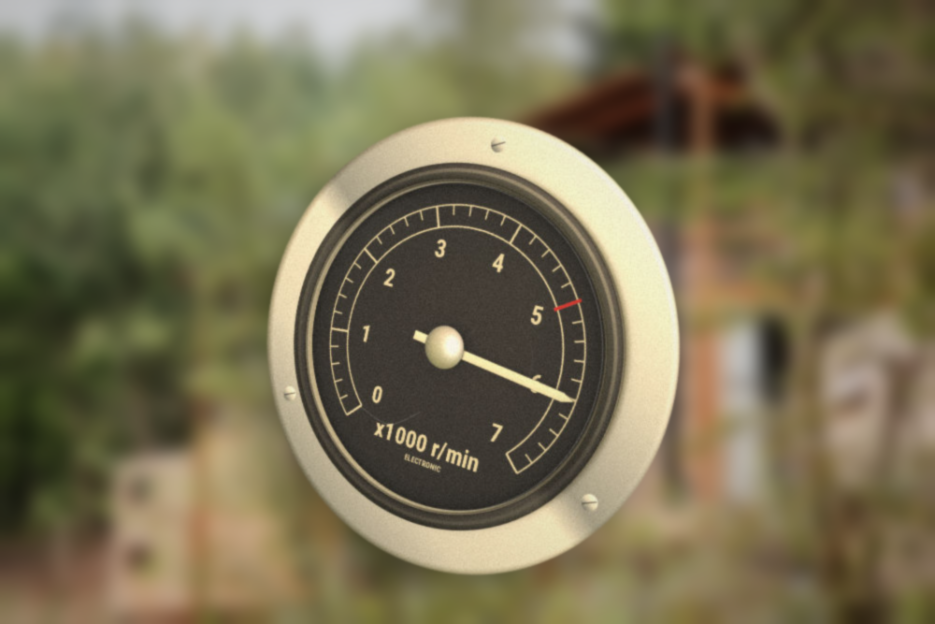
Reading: {"value": 6000, "unit": "rpm"}
